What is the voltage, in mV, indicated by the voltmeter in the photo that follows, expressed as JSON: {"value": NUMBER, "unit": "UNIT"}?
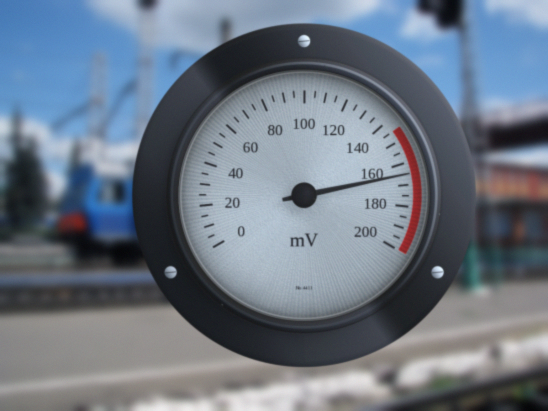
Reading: {"value": 165, "unit": "mV"}
